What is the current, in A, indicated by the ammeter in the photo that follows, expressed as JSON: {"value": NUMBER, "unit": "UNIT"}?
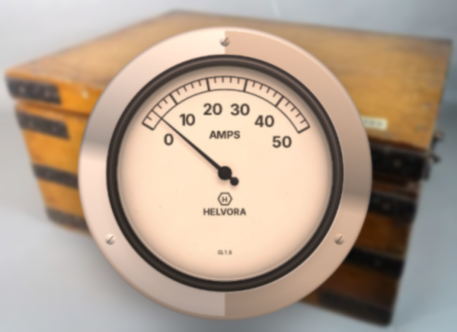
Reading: {"value": 4, "unit": "A"}
